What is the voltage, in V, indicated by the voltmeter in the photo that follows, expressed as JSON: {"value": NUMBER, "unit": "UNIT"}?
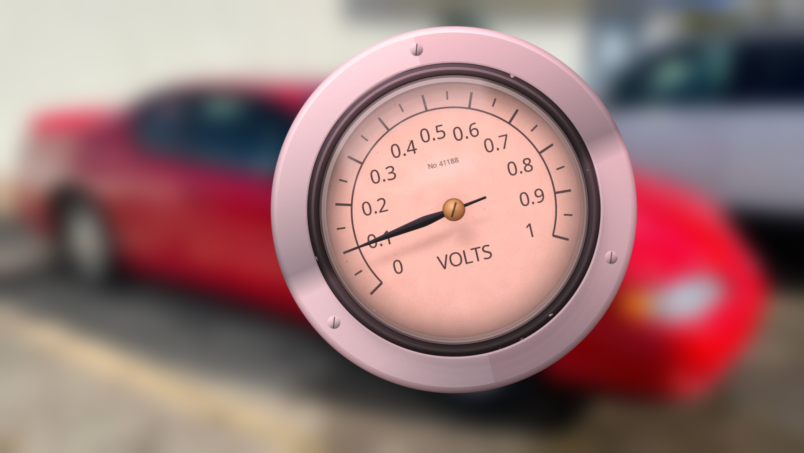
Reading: {"value": 0.1, "unit": "V"}
